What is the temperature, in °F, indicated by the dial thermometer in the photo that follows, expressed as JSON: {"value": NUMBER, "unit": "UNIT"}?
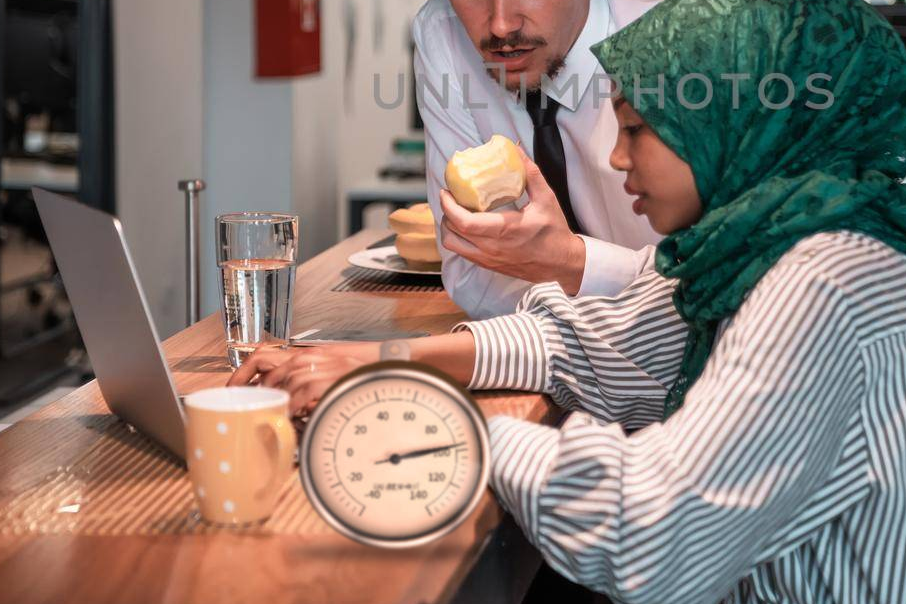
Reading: {"value": 96, "unit": "°F"}
